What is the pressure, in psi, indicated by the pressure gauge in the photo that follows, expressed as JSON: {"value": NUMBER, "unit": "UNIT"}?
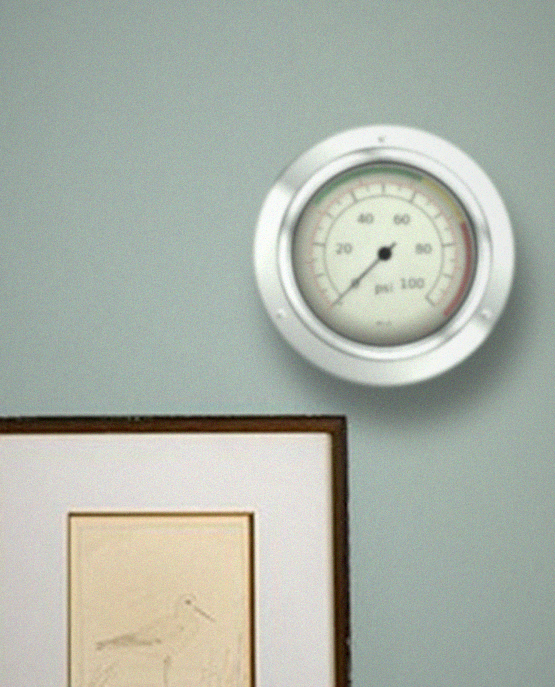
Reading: {"value": 0, "unit": "psi"}
